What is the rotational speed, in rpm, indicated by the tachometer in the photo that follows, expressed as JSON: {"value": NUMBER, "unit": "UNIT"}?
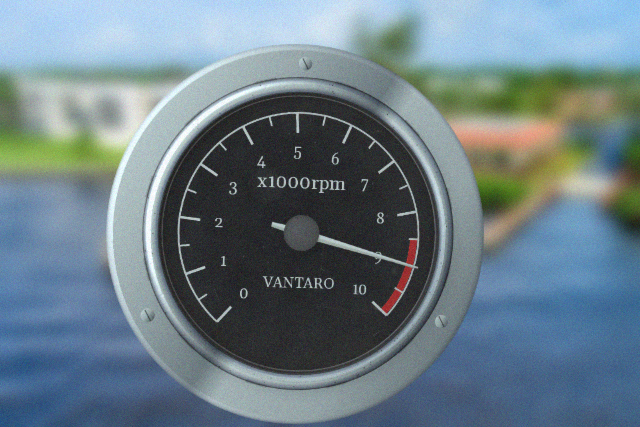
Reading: {"value": 9000, "unit": "rpm"}
